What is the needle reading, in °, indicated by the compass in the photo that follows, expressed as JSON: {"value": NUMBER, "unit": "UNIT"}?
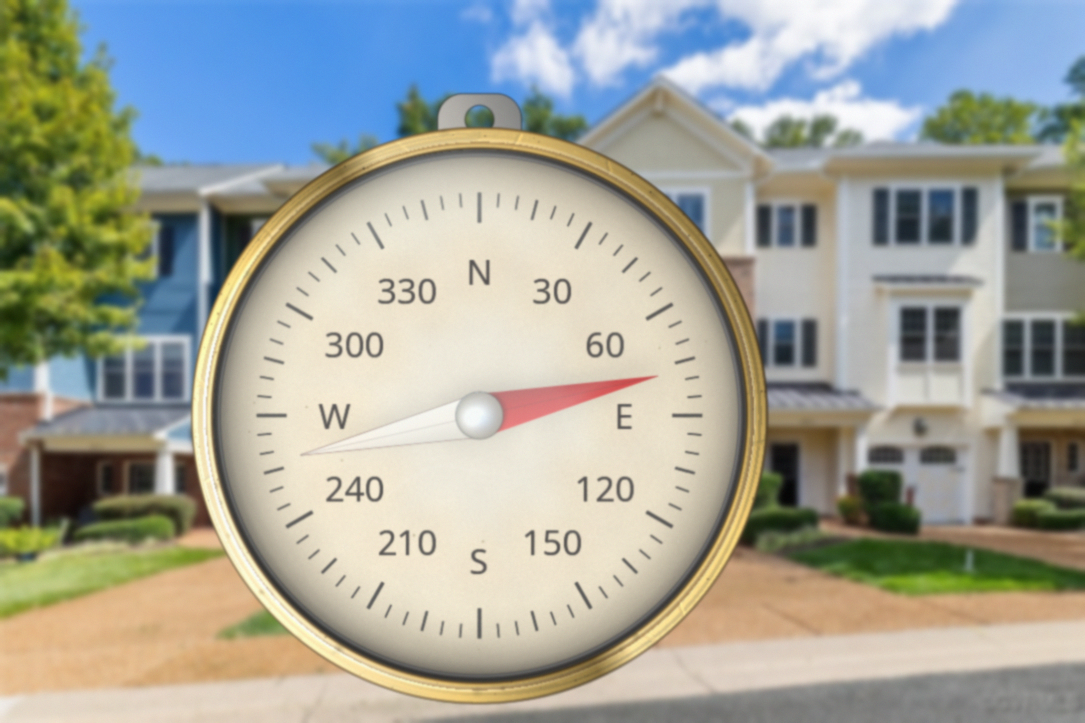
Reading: {"value": 77.5, "unit": "°"}
